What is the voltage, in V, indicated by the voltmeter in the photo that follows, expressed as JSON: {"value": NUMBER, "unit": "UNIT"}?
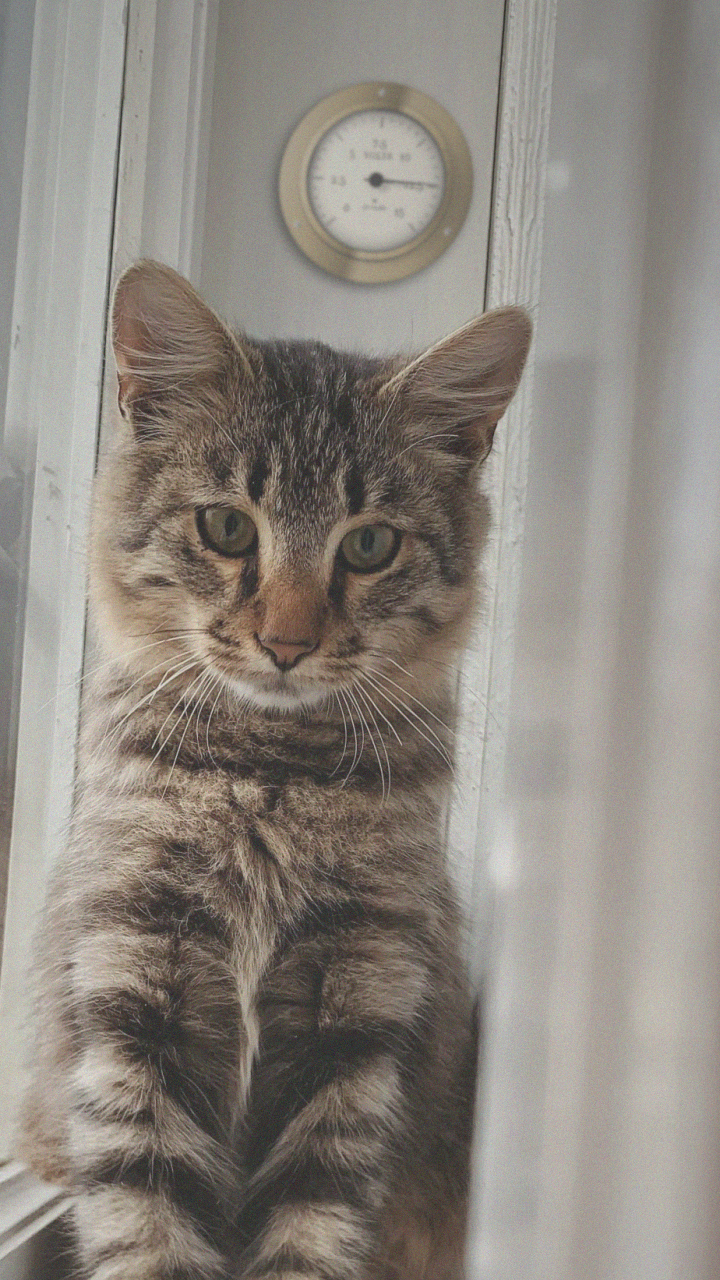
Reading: {"value": 12.5, "unit": "V"}
